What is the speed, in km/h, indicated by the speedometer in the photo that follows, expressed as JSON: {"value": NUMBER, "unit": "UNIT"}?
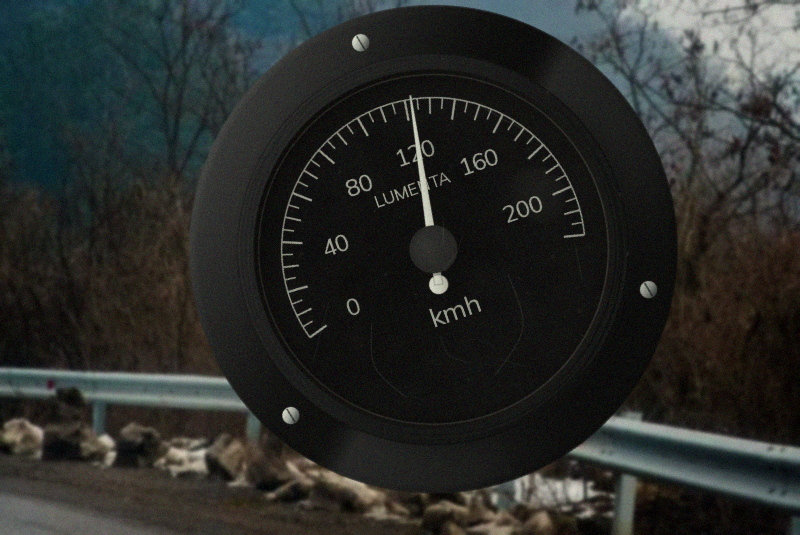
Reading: {"value": 122.5, "unit": "km/h"}
